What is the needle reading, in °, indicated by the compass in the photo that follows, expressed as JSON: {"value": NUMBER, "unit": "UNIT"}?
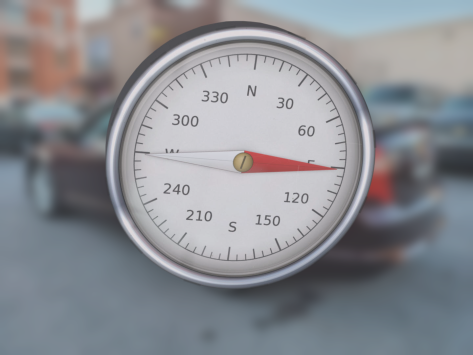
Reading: {"value": 90, "unit": "°"}
